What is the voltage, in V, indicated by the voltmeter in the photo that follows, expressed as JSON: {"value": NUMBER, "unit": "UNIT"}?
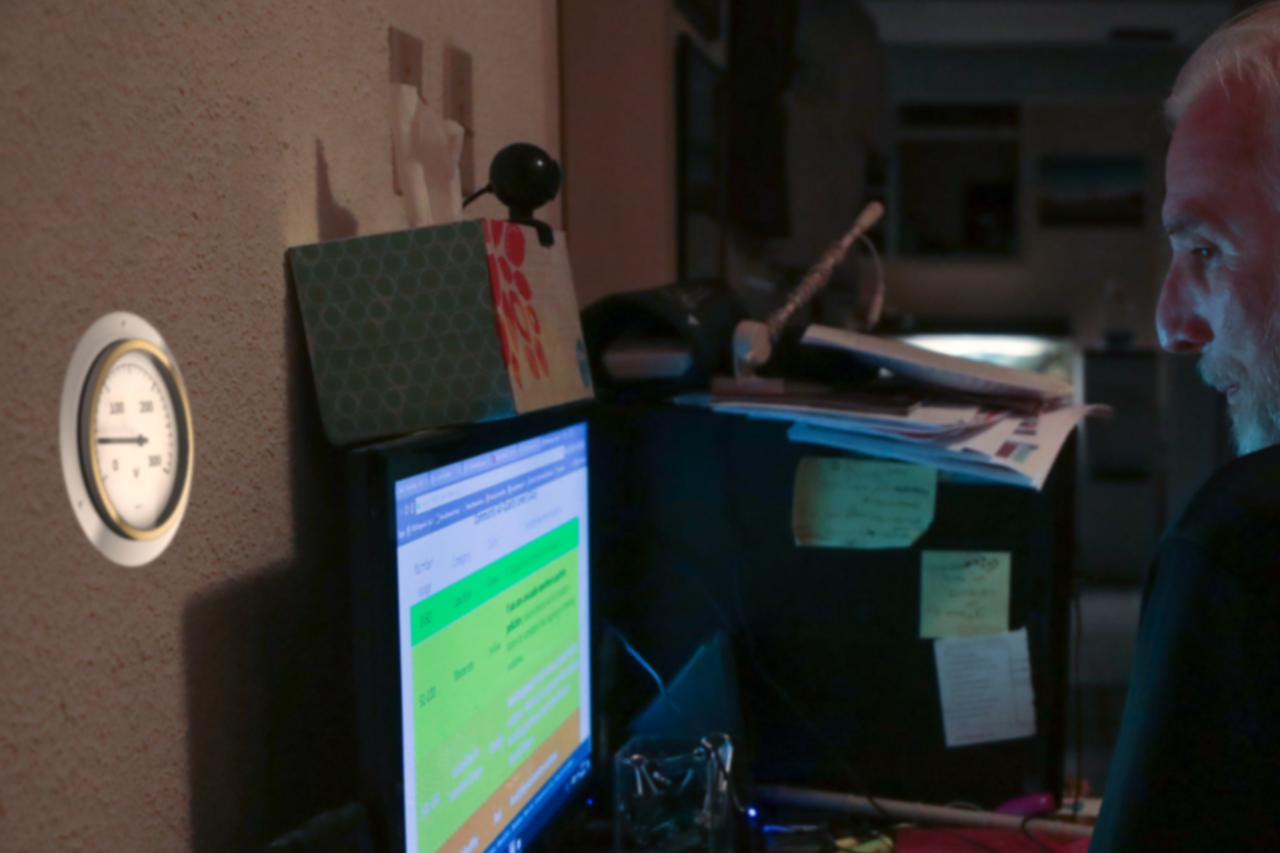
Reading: {"value": 40, "unit": "V"}
